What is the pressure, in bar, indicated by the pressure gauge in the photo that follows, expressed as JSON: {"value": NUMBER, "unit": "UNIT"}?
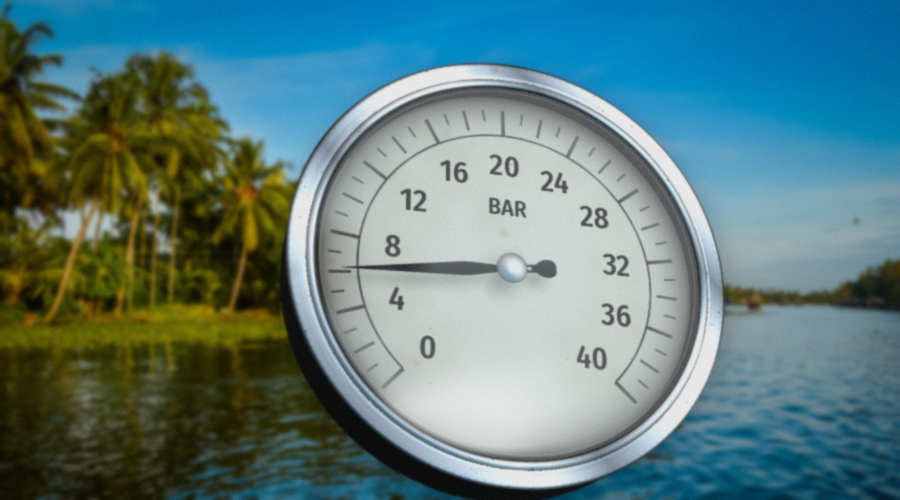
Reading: {"value": 6, "unit": "bar"}
